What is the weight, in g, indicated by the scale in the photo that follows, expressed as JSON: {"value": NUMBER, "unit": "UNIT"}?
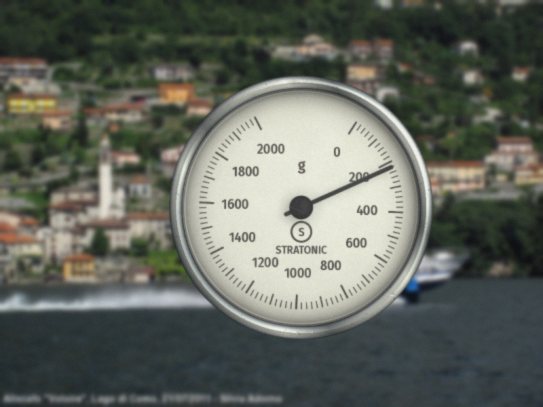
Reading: {"value": 220, "unit": "g"}
